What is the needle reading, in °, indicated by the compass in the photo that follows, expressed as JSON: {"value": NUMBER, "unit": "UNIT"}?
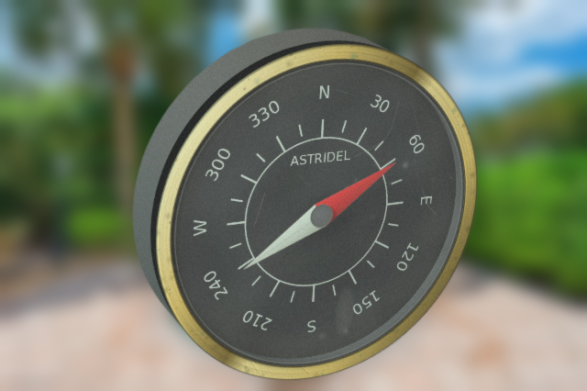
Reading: {"value": 60, "unit": "°"}
